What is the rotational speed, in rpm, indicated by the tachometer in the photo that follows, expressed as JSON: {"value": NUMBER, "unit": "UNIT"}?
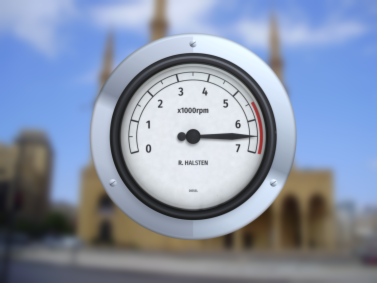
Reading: {"value": 6500, "unit": "rpm"}
